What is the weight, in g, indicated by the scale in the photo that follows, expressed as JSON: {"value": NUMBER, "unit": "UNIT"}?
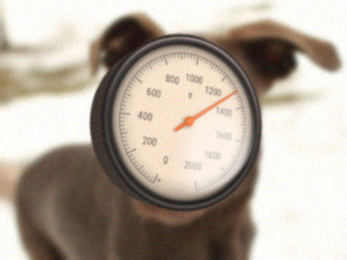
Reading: {"value": 1300, "unit": "g"}
